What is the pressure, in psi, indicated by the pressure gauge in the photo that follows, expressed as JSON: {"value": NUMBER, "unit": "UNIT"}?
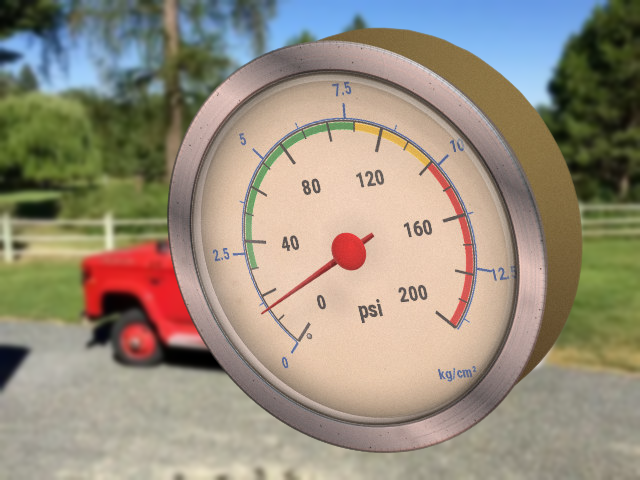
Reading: {"value": 15, "unit": "psi"}
